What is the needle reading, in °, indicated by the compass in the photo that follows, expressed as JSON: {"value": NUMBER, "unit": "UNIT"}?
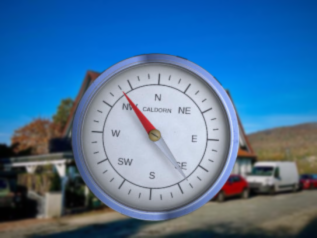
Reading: {"value": 320, "unit": "°"}
